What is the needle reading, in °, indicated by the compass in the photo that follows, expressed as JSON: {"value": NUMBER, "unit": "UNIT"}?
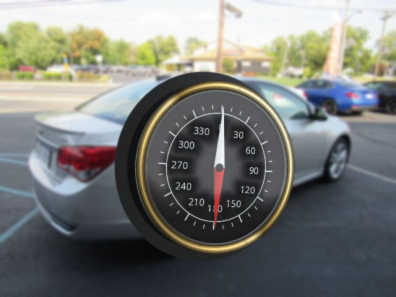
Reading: {"value": 180, "unit": "°"}
